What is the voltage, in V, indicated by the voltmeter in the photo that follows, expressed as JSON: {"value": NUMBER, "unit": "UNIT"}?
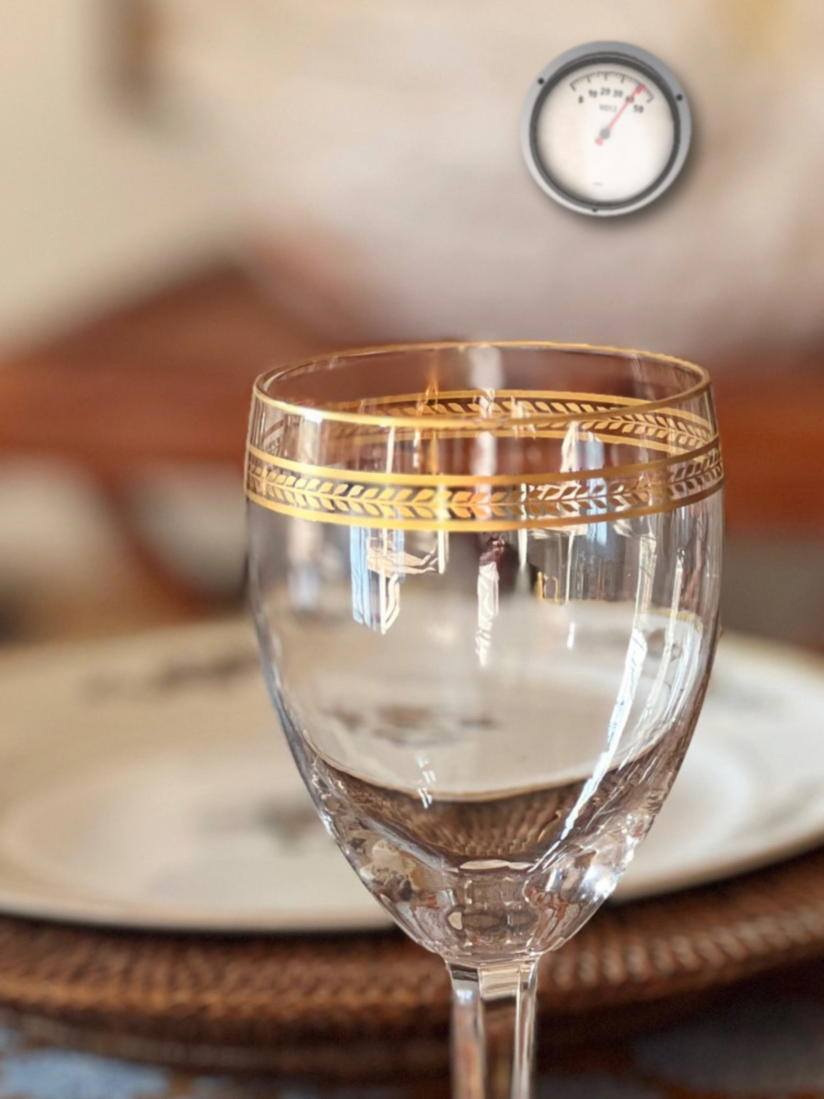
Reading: {"value": 40, "unit": "V"}
